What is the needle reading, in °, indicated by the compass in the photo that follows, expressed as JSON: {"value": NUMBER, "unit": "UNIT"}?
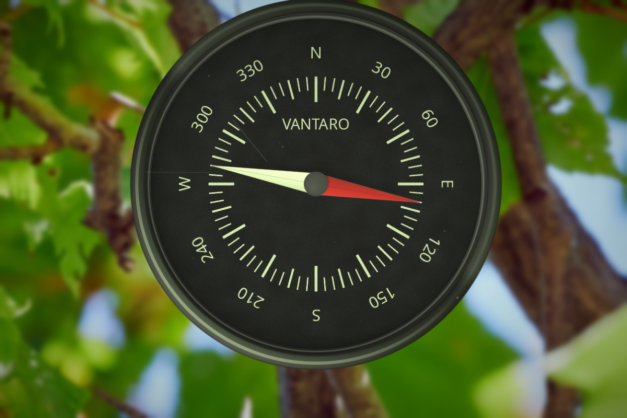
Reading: {"value": 100, "unit": "°"}
